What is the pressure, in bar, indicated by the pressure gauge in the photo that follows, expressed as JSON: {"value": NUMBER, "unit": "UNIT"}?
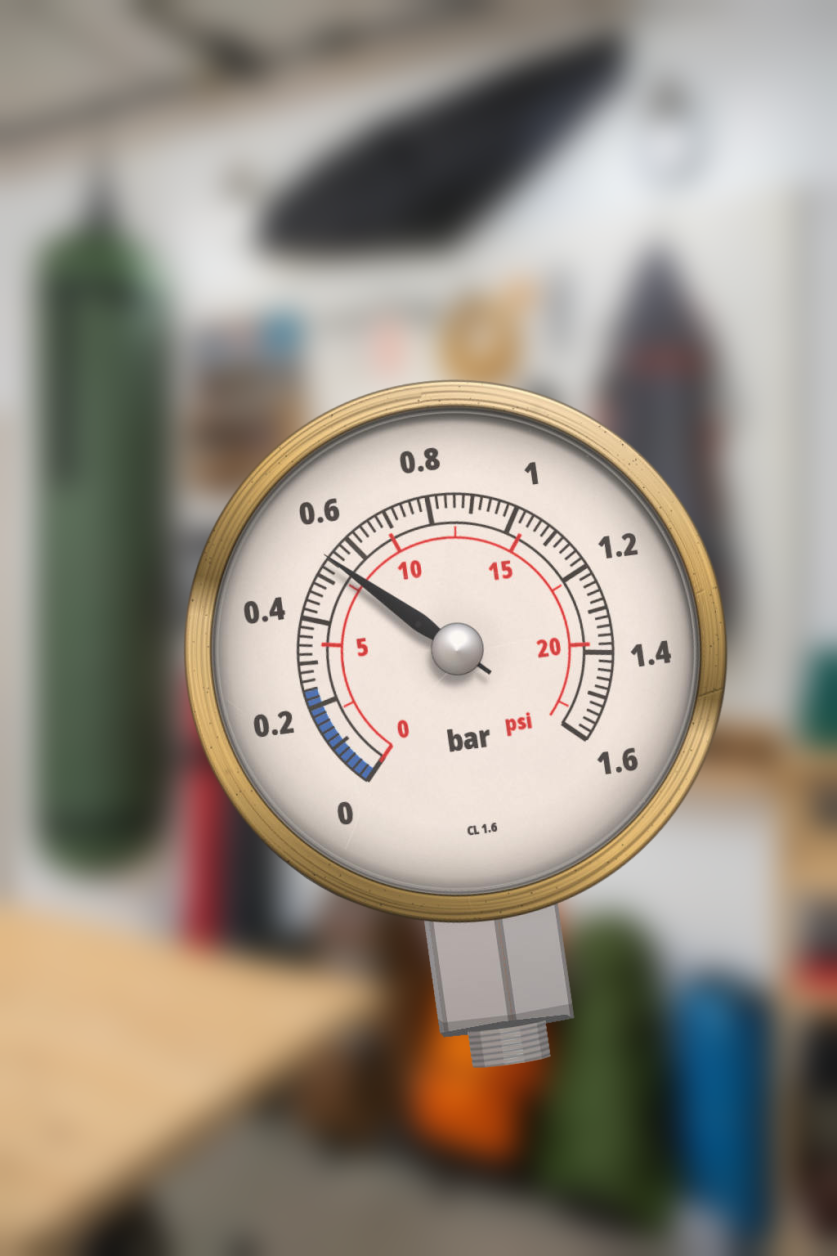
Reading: {"value": 0.54, "unit": "bar"}
